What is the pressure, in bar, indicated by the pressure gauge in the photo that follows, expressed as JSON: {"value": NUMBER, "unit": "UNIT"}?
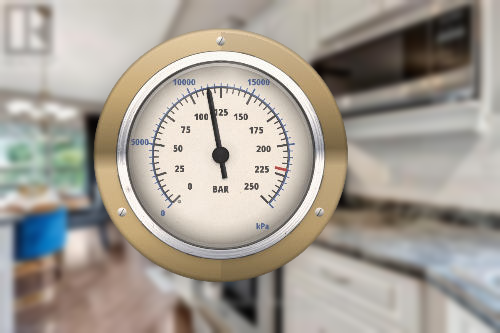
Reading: {"value": 115, "unit": "bar"}
